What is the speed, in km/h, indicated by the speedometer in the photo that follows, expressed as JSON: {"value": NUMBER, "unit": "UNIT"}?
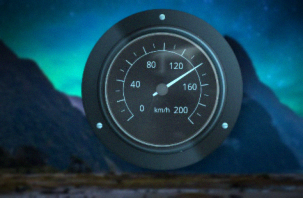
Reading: {"value": 140, "unit": "km/h"}
